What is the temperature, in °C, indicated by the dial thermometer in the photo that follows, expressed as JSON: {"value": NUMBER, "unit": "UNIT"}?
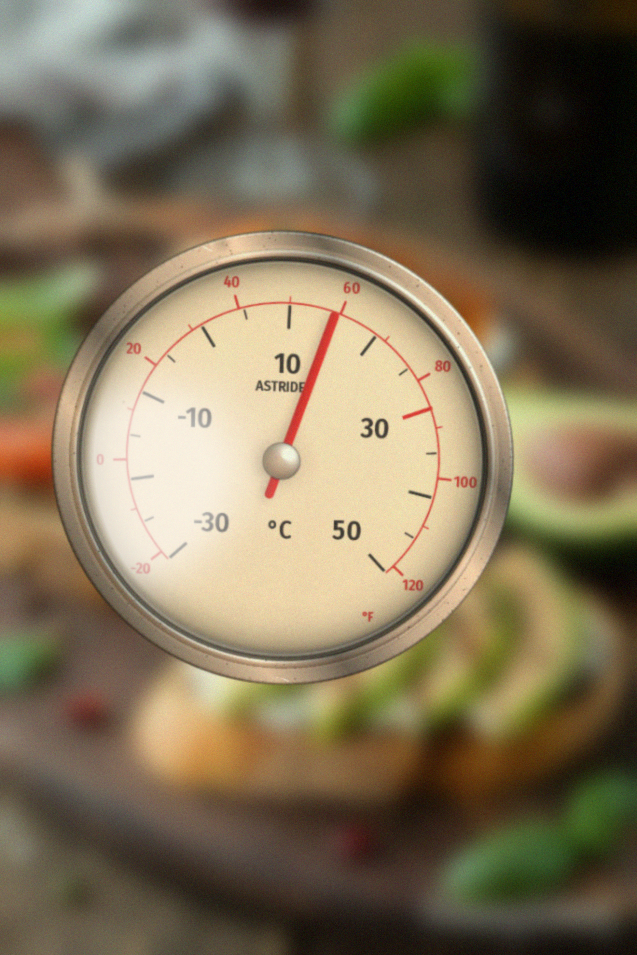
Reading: {"value": 15, "unit": "°C"}
